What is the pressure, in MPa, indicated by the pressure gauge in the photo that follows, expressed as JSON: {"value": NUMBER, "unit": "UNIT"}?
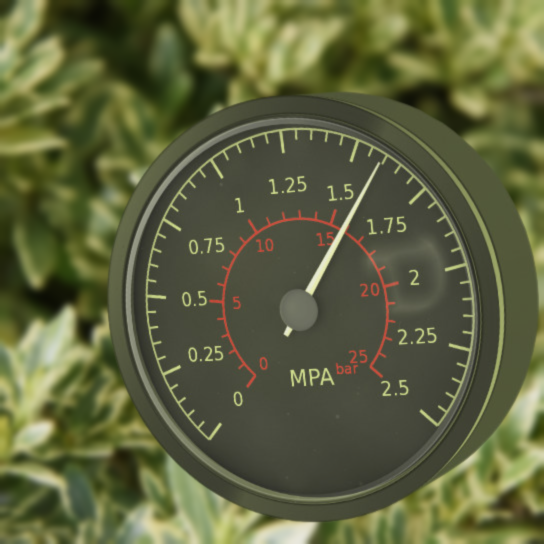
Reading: {"value": 1.6, "unit": "MPa"}
